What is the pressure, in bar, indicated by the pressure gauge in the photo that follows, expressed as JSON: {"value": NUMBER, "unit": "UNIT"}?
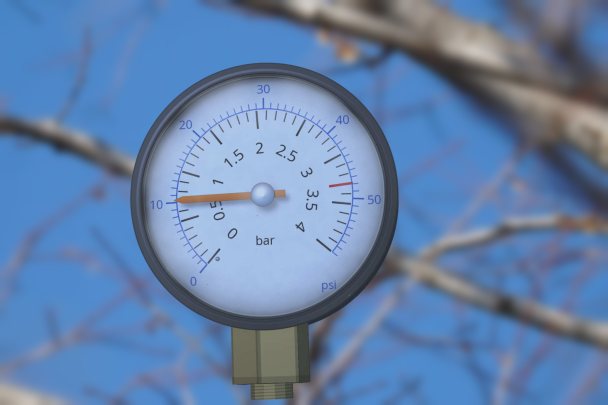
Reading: {"value": 0.7, "unit": "bar"}
